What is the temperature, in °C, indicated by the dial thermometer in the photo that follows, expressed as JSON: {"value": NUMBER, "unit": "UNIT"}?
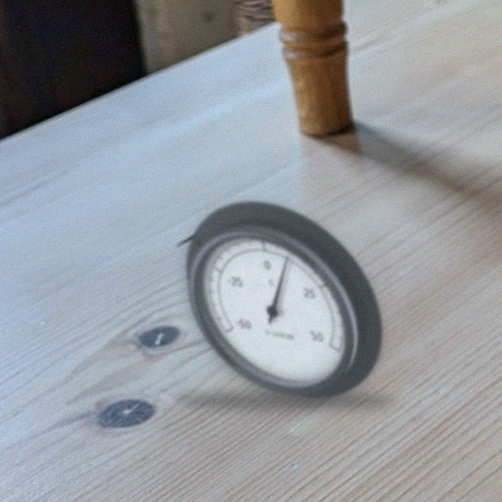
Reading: {"value": 10, "unit": "°C"}
